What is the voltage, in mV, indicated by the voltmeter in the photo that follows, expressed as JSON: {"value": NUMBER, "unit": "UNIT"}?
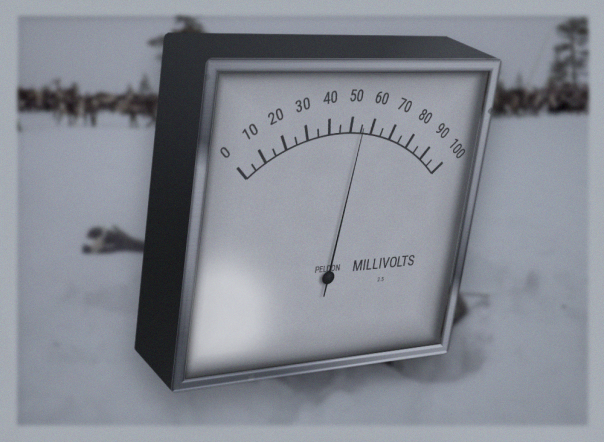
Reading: {"value": 55, "unit": "mV"}
